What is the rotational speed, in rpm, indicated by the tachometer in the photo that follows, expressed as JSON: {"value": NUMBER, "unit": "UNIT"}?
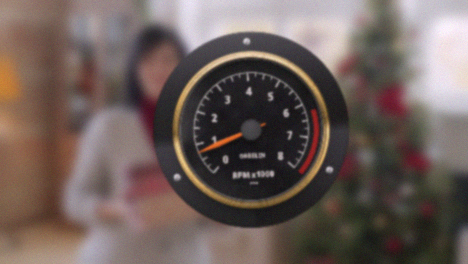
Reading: {"value": 750, "unit": "rpm"}
